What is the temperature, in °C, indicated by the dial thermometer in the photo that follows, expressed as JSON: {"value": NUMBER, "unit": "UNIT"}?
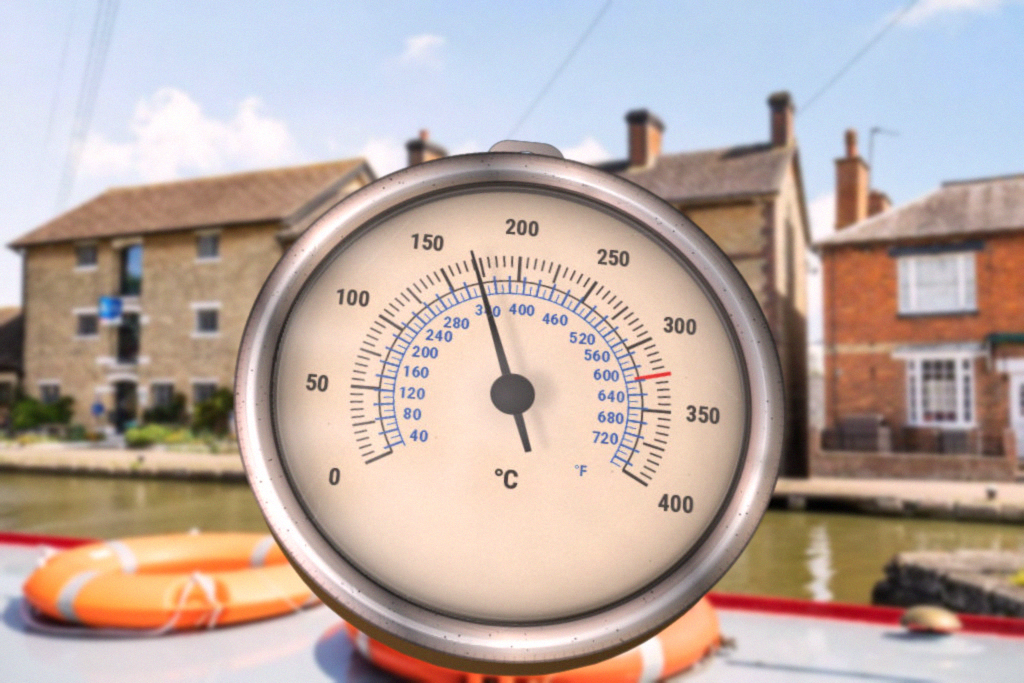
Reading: {"value": 170, "unit": "°C"}
